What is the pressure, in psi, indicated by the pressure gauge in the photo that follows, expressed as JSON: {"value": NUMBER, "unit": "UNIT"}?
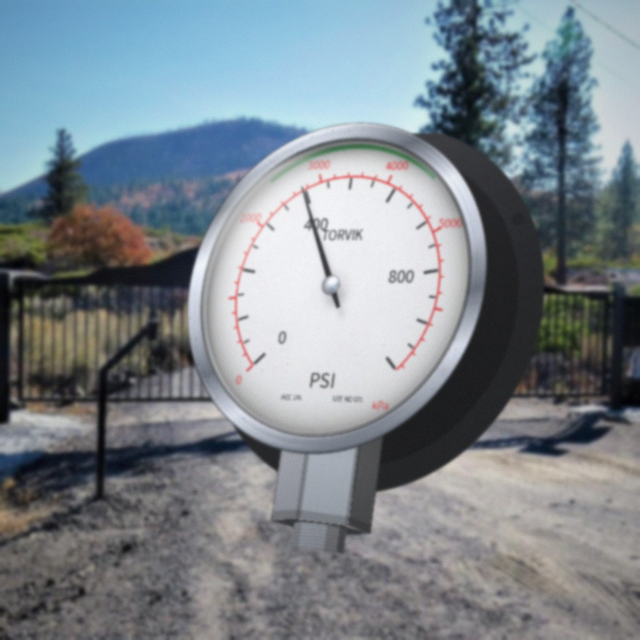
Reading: {"value": 400, "unit": "psi"}
